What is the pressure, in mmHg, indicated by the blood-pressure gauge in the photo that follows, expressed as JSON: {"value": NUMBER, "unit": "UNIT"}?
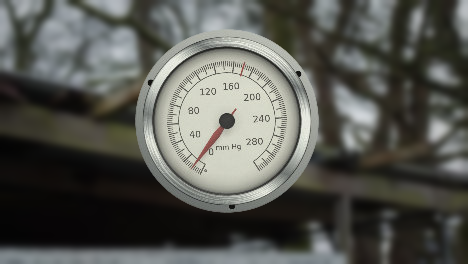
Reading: {"value": 10, "unit": "mmHg"}
